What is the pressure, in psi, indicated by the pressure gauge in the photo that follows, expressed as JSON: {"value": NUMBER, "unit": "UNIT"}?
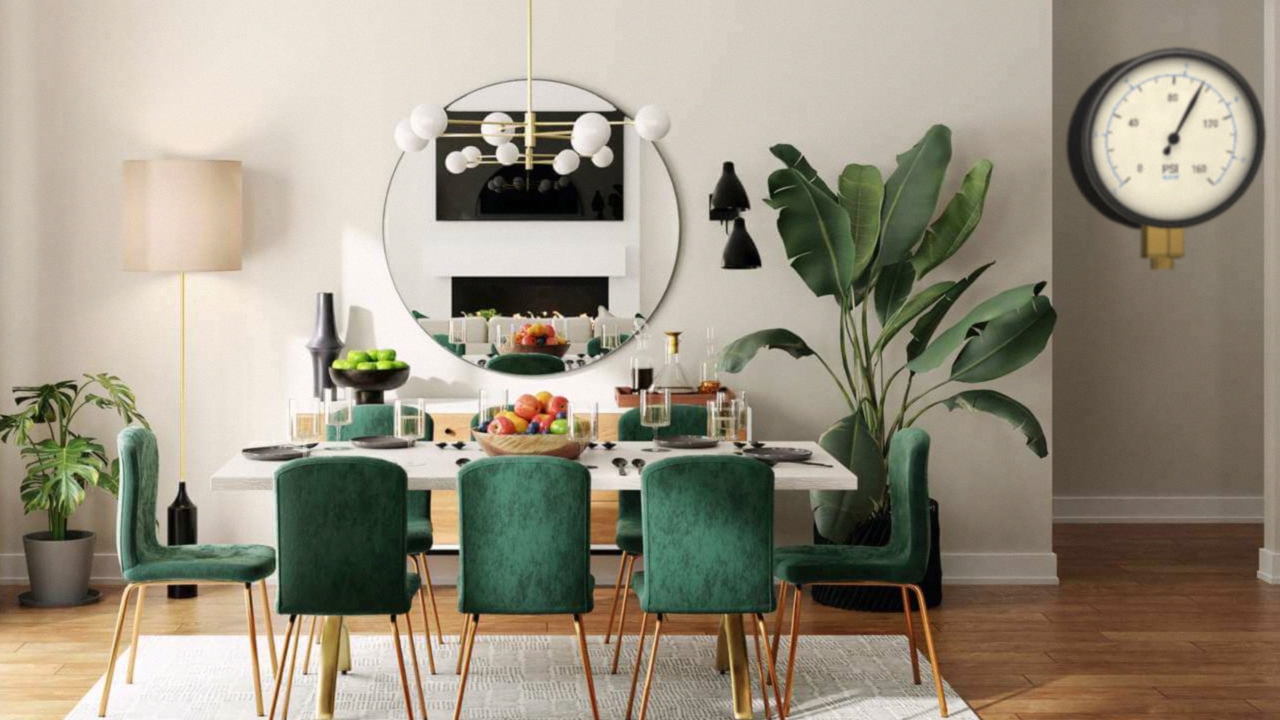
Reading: {"value": 95, "unit": "psi"}
